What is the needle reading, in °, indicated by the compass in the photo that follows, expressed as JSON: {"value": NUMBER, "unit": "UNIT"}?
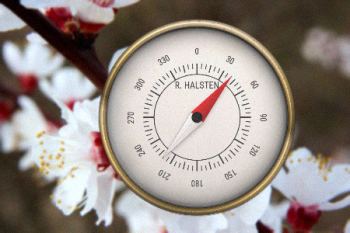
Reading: {"value": 40, "unit": "°"}
